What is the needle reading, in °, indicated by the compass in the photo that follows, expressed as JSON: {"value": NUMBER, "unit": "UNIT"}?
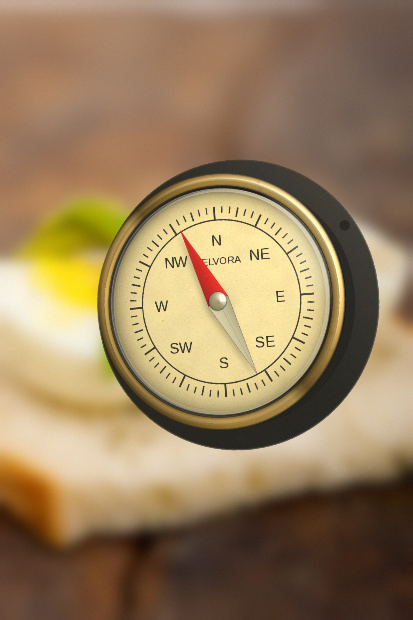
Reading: {"value": 335, "unit": "°"}
